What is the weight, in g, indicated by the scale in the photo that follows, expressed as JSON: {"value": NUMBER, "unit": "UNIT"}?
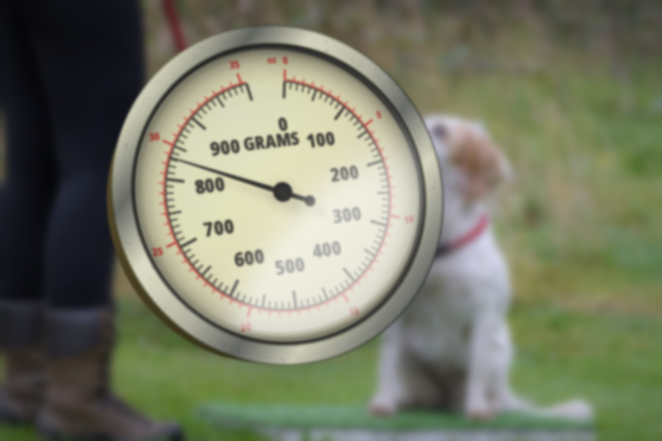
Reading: {"value": 830, "unit": "g"}
